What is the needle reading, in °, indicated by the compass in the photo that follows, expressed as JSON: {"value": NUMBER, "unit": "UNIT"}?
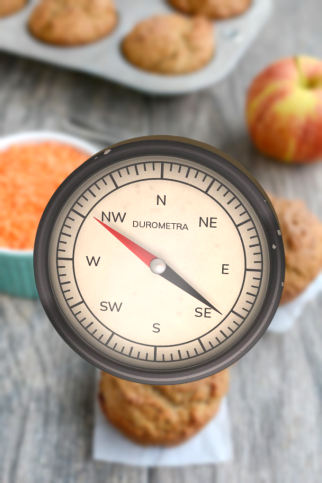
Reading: {"value": 305, "unit": "°"}
